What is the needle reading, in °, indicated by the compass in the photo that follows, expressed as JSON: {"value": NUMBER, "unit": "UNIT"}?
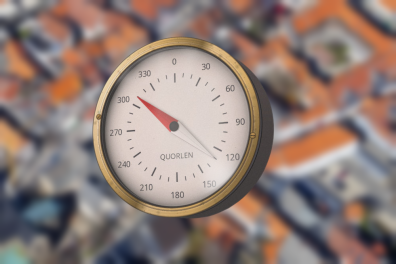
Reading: {"value": 310, "unit": "°"}
